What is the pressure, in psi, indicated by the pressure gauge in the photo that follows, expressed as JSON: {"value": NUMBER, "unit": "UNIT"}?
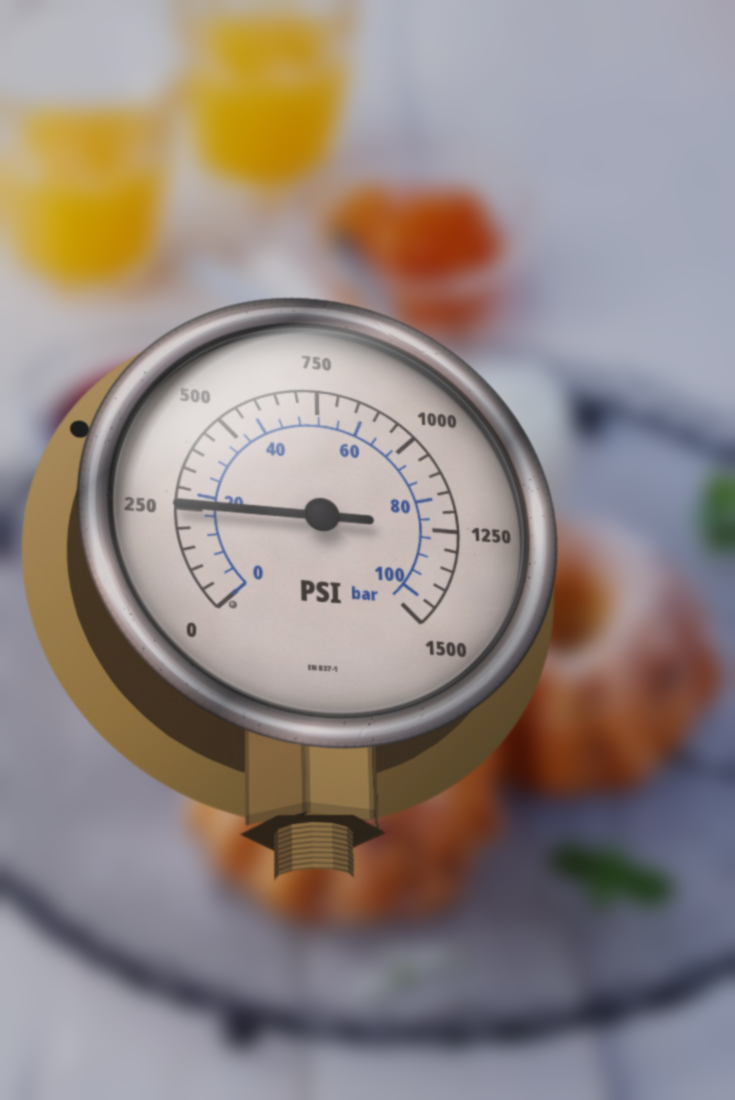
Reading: {"value": 250, "unit": "psi"}
